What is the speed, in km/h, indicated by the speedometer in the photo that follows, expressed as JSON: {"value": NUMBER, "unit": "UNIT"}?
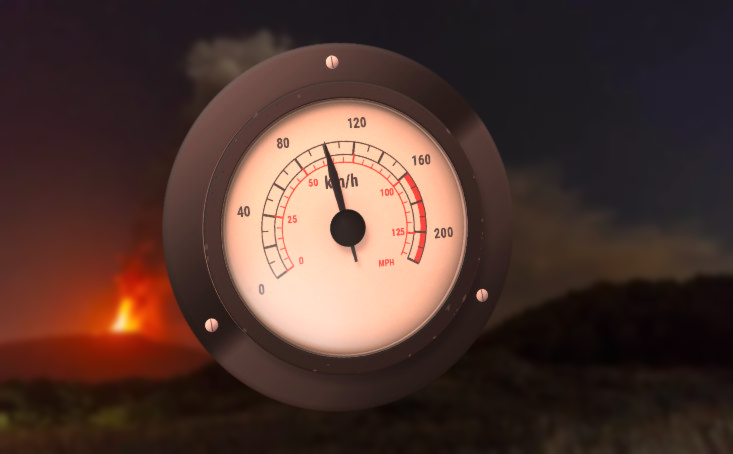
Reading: {"value": 100, "unit": "km/h"}
